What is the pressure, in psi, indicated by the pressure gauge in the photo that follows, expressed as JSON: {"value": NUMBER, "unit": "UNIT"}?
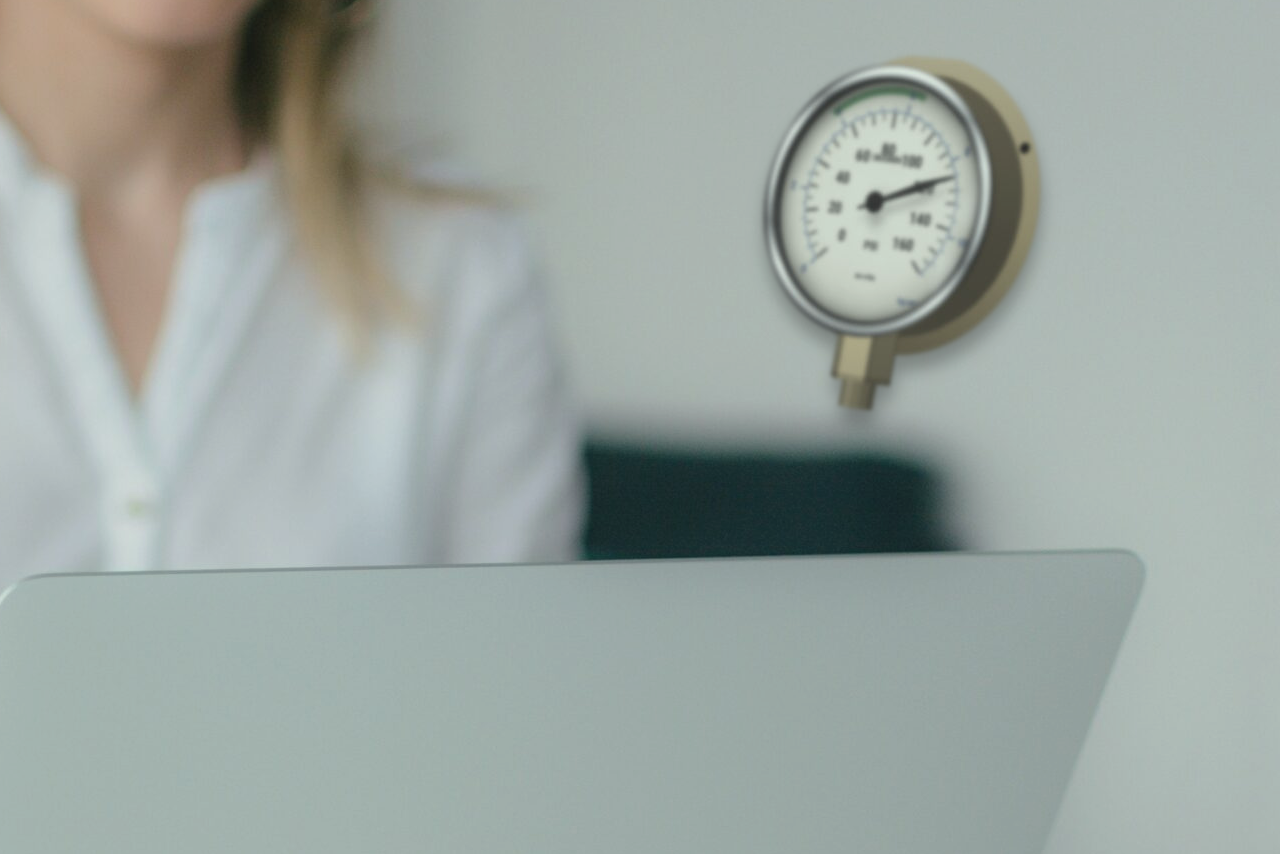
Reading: {"value": 120, "unit": "psi"}
